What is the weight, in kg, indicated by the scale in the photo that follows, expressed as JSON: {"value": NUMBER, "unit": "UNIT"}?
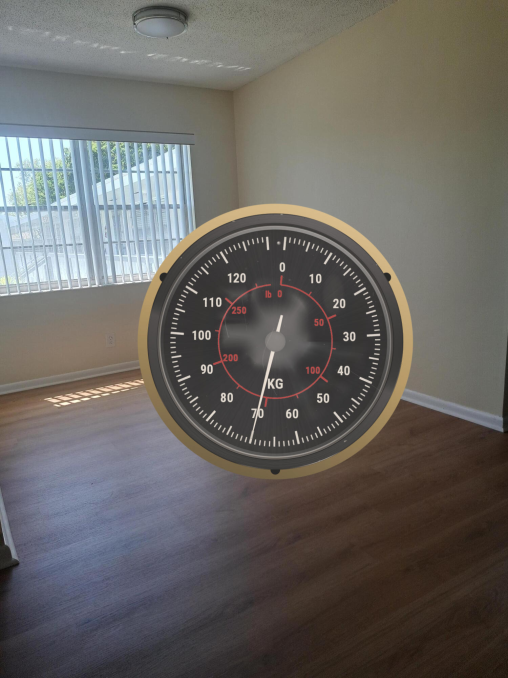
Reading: {"value": 70, "unit": "kg"}
